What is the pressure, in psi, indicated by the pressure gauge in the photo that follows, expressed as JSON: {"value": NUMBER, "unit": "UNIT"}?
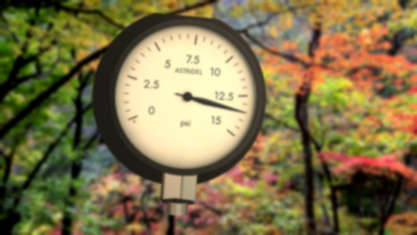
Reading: {"value": 13.5, "unit": "psi"}
